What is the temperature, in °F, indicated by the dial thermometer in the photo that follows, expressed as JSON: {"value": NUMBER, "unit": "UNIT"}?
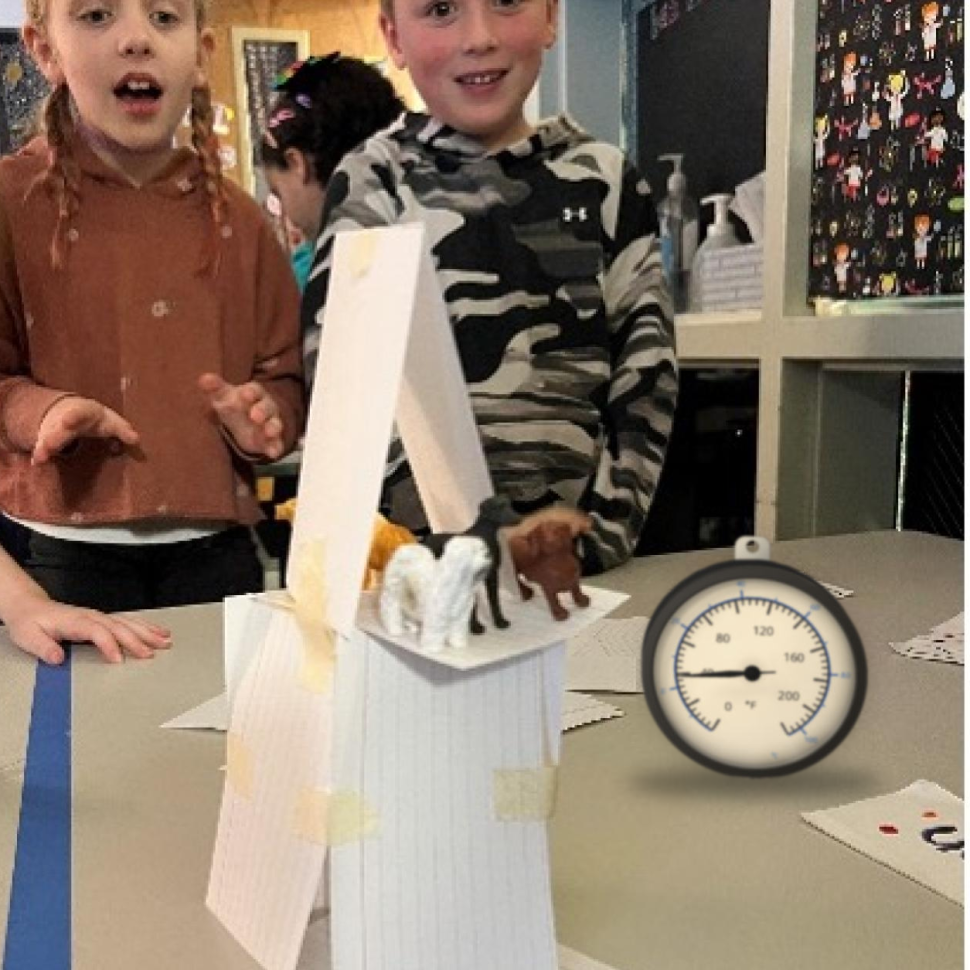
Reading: {"value": 40, "unit": "°F"}
